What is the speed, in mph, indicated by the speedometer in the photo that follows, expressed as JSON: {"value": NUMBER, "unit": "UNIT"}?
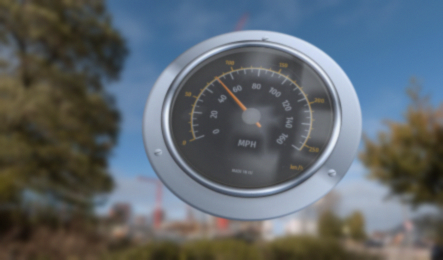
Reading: {"value": 50, "unit": "mph"}
